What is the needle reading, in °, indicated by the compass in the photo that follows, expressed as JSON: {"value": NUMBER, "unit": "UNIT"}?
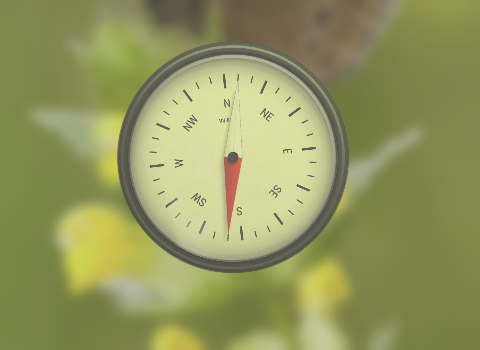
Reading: {"value": 190, "unit": "°"}
